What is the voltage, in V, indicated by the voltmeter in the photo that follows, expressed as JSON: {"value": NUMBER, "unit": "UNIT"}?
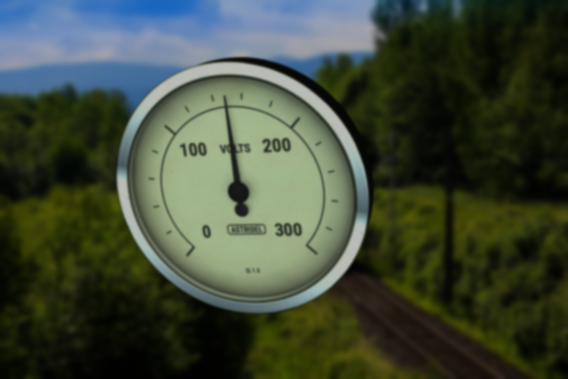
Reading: {"value": 150, "unit": "V"}
